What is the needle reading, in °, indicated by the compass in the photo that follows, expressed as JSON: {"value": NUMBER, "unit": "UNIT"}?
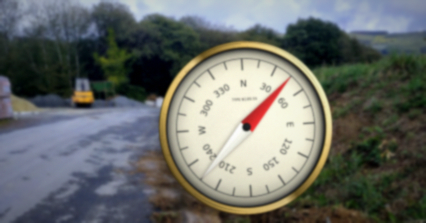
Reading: {"value": 45, "unit": "°"}
